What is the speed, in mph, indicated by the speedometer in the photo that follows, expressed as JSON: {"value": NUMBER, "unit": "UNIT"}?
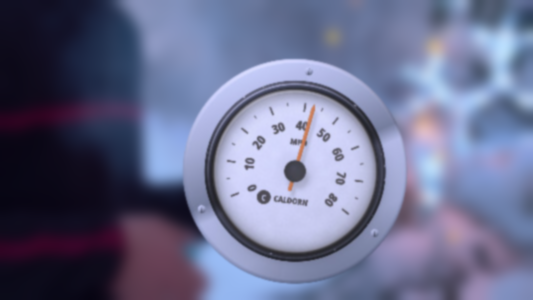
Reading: {"value": 42.5, "unit": "mph"}
